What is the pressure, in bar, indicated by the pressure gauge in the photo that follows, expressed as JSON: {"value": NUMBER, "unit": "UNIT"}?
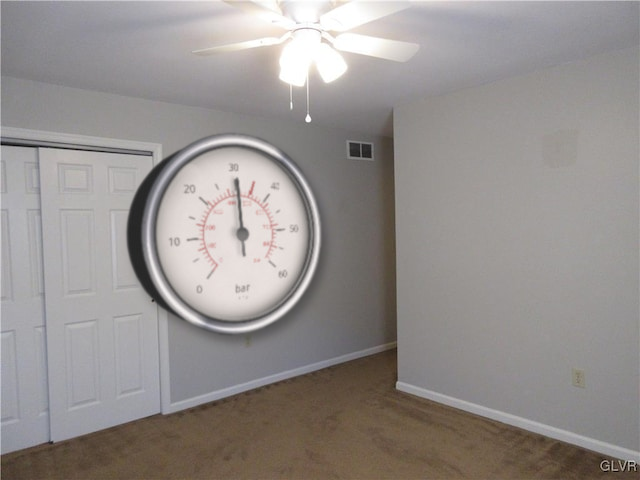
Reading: {"value": 30, "unit": "bar"}
